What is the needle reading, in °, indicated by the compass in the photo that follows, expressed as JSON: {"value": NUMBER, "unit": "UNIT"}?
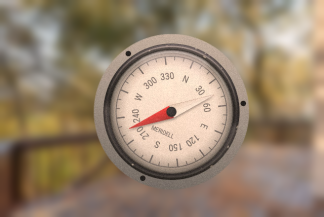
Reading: {"value": 225, "unit": "°"}
